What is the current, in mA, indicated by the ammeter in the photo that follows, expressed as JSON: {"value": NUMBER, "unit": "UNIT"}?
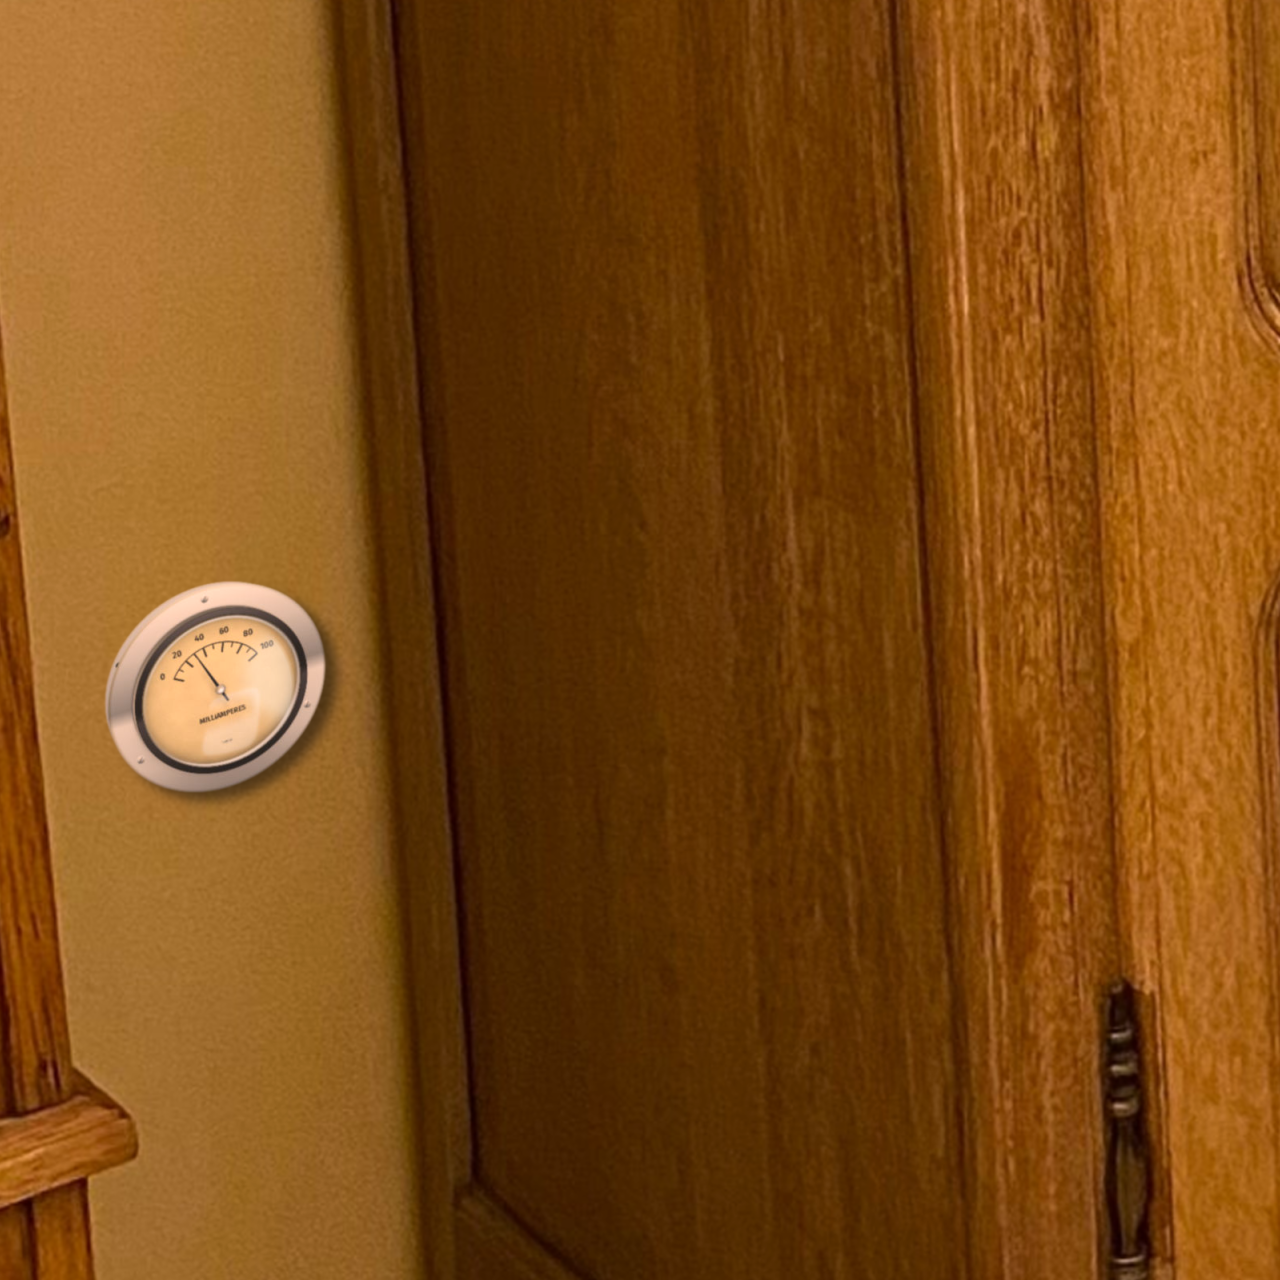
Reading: {"value": 30, "unit": "mA"}
